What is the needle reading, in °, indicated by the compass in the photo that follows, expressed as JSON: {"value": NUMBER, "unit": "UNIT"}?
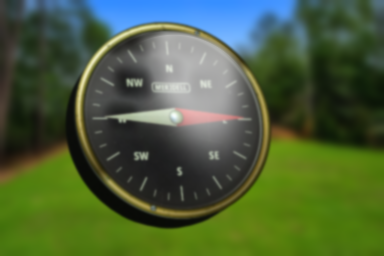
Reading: {"value": 90, "unit": "°"}
